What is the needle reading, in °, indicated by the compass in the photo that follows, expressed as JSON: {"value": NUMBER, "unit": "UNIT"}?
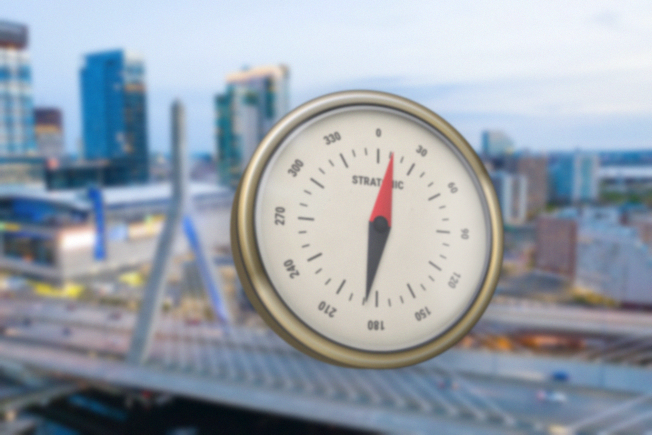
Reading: {"value": 10, "unit": "°"}
